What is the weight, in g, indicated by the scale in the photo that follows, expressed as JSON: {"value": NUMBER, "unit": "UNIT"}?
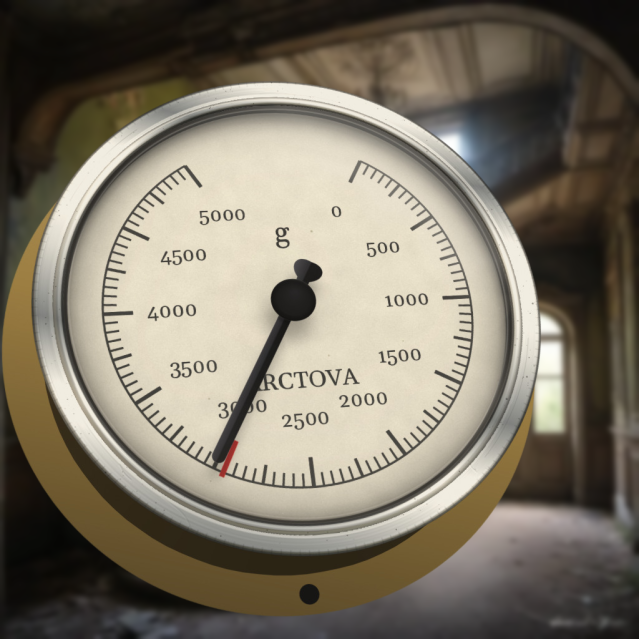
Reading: {"value": 3000, "unit": "g"}
